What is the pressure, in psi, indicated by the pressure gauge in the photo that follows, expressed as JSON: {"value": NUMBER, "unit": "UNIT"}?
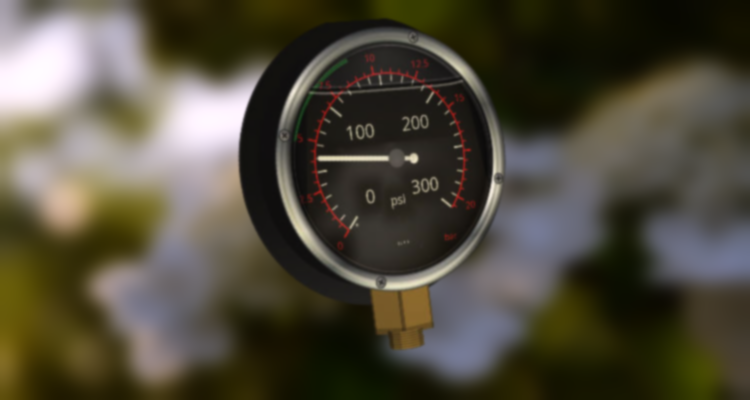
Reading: {"value": 60, "unit": "psi"}
